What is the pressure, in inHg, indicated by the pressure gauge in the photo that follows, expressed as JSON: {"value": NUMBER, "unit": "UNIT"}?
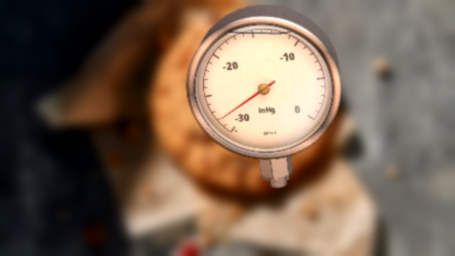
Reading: {"value": -28, "unit": "inHg"}
